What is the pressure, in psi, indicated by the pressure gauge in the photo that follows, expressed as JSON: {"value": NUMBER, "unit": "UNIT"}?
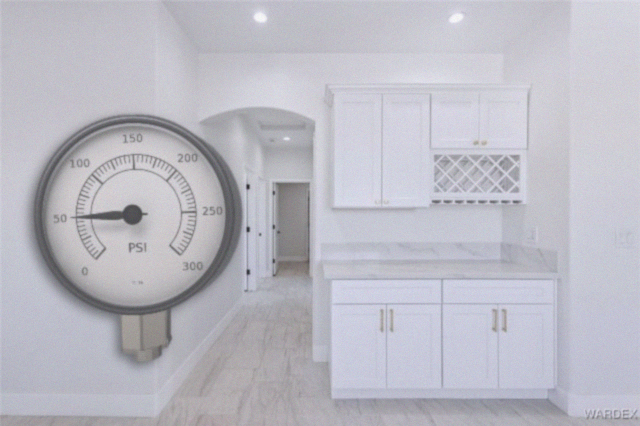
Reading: {"value": 50, "unit": "psi"}
